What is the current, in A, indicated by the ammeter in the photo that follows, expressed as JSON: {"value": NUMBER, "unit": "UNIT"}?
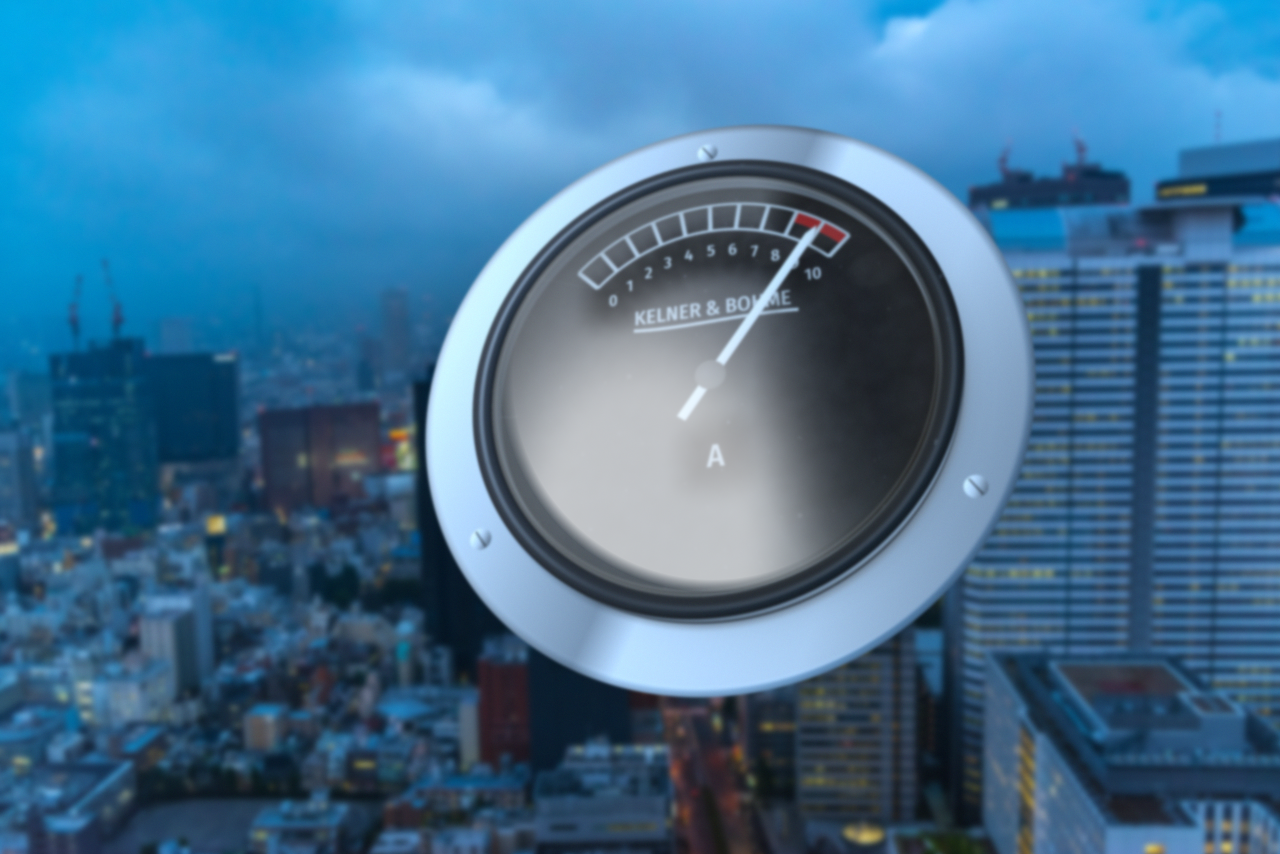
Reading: {"value": 9, "unit": "A"}
